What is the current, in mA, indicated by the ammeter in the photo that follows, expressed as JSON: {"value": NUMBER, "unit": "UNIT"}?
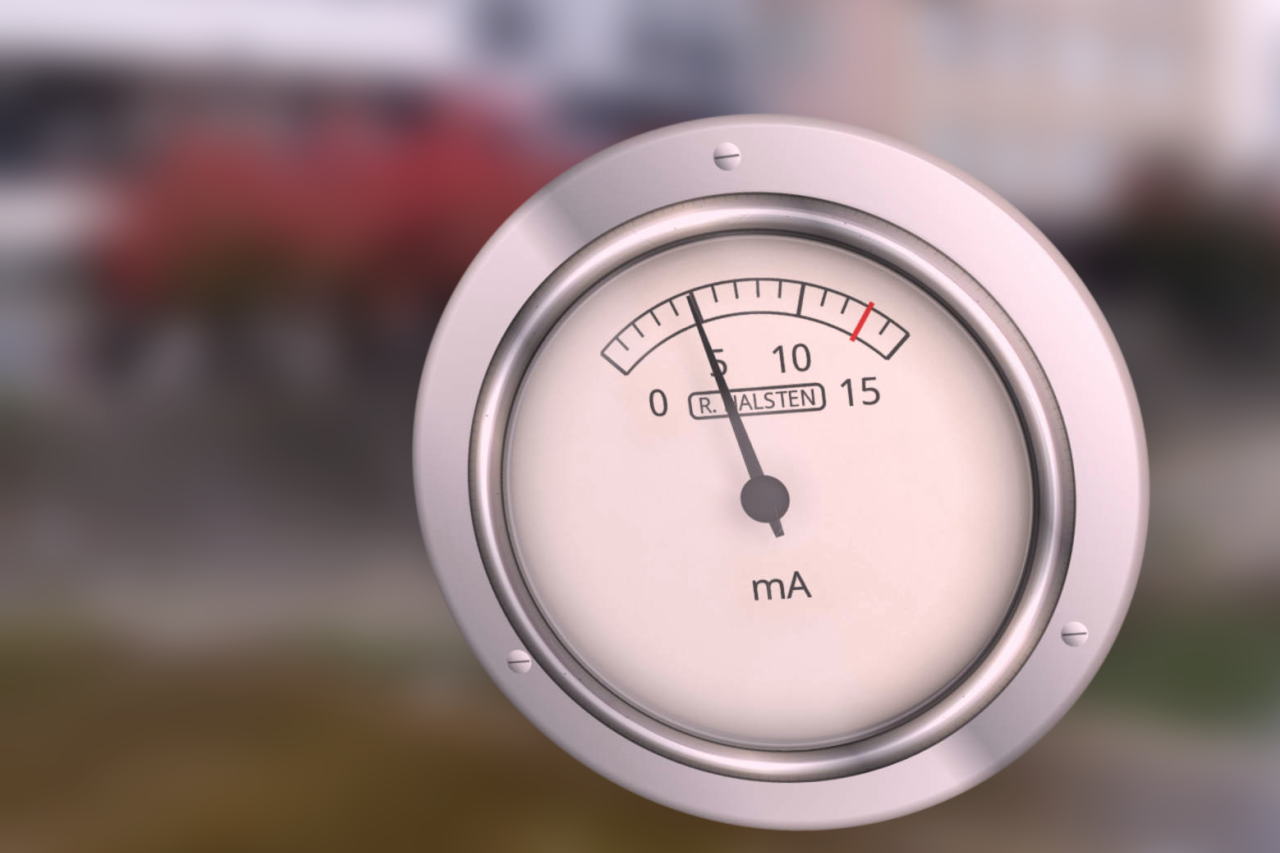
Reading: {"value": 5, "unit": "mA"}
